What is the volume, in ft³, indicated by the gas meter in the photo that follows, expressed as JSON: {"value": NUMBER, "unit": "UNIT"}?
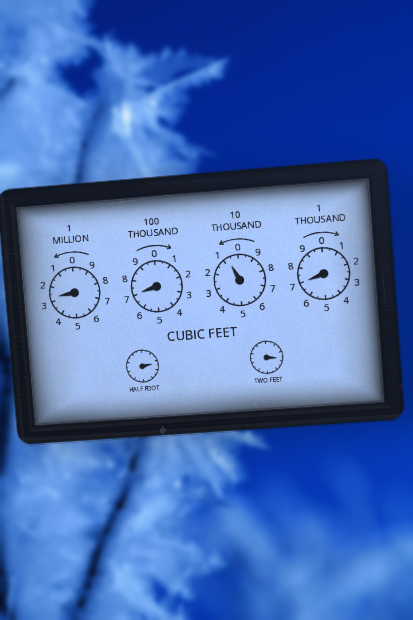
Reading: {"value": 270700, "unit": "ft³"}
